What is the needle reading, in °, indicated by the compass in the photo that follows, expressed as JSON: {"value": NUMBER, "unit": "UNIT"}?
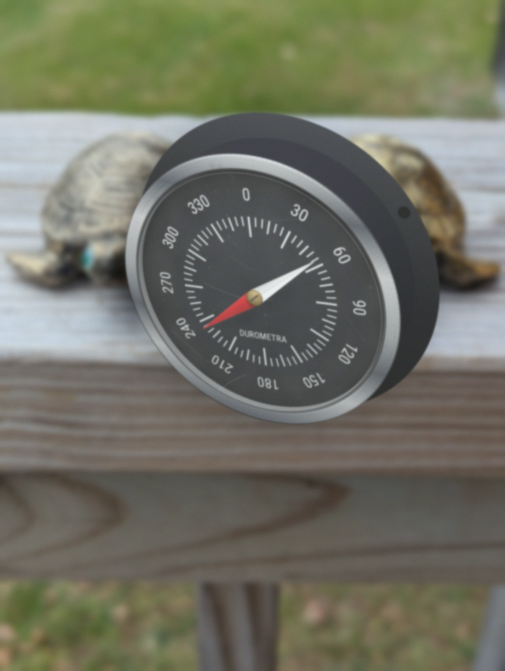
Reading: {"value": 235, "unit": "°"}
